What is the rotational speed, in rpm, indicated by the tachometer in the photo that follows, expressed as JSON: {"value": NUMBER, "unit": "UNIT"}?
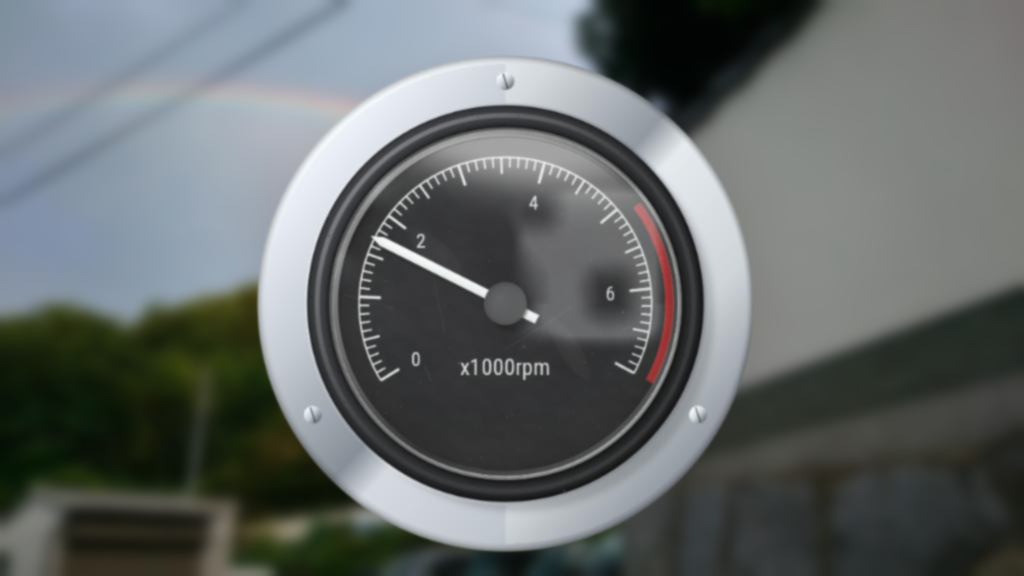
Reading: {"value": 1700, "unit": "rpm"}
